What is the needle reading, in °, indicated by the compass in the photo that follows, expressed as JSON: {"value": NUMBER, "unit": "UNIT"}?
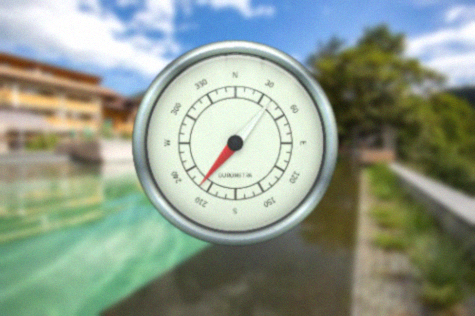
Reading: {"value": 220, "unit": "°"}
